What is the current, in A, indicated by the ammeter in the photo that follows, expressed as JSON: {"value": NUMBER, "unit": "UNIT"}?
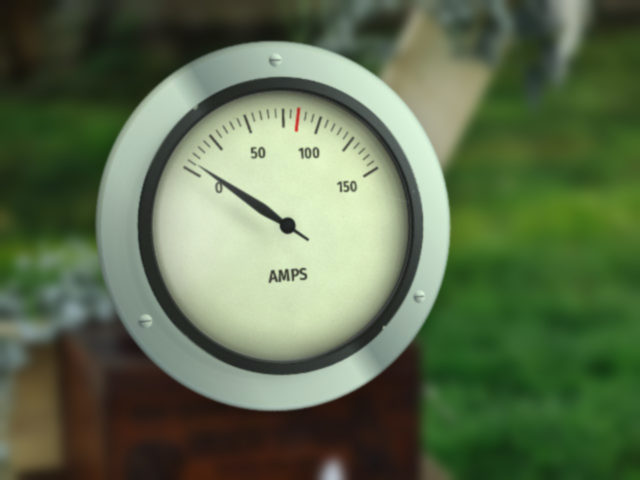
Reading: {"value": 5, "unit": "A"}
